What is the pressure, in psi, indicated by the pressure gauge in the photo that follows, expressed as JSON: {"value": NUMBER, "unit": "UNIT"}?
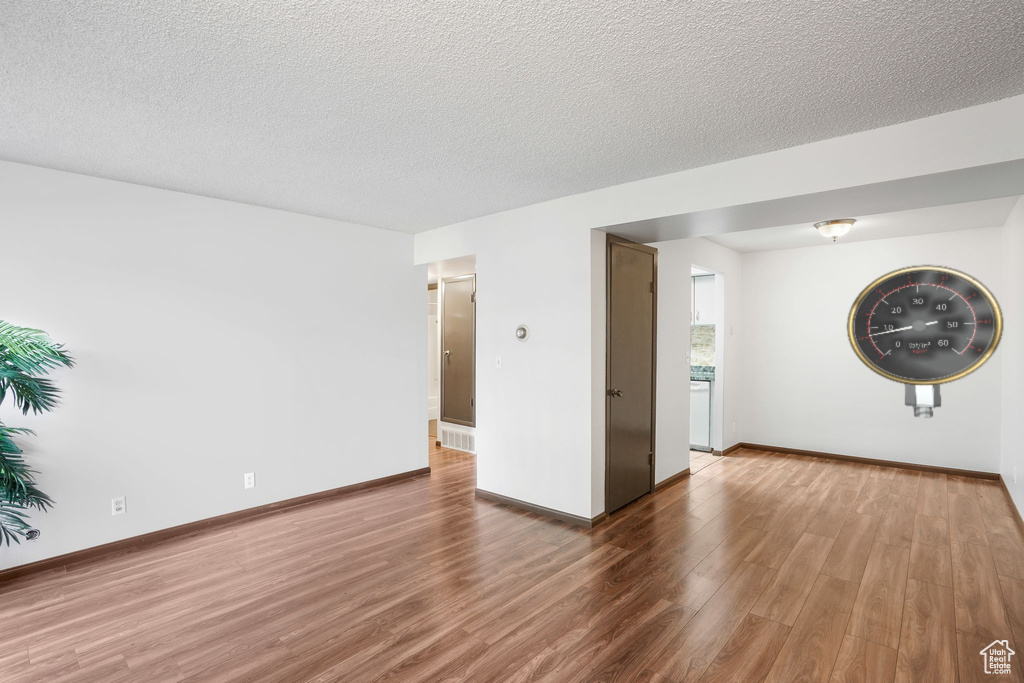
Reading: {"value": 7.5, "unit": "psi"}
